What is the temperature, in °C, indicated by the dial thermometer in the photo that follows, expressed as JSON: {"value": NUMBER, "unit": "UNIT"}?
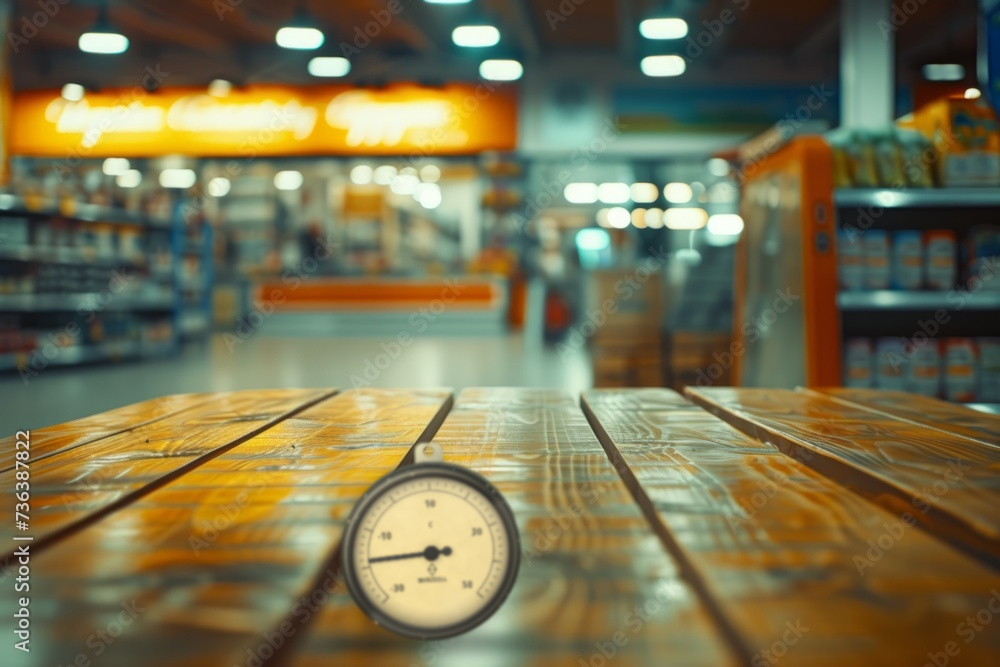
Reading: {"value": -18, "unit": "°C"}
